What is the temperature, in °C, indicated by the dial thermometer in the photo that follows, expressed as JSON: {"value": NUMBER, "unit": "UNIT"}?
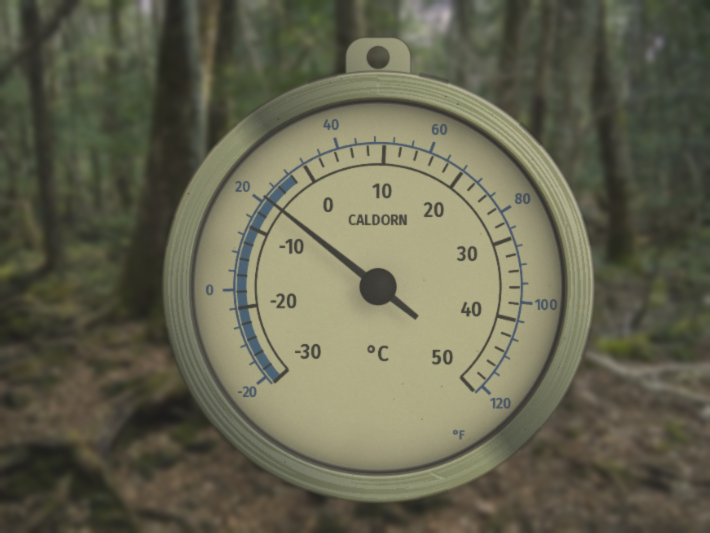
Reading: {"value": -6, "unit": "°C"}
